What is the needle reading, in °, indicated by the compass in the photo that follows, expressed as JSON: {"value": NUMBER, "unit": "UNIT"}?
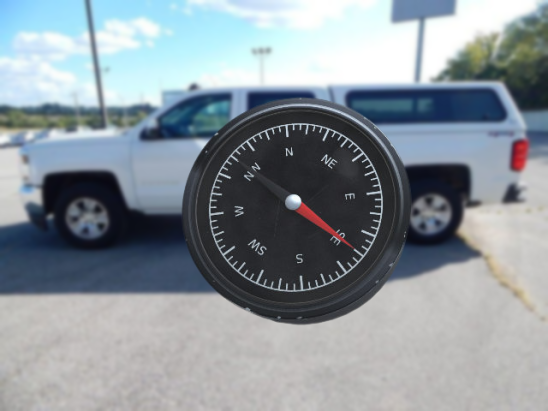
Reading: {"value": 135, "unit": "°"}
